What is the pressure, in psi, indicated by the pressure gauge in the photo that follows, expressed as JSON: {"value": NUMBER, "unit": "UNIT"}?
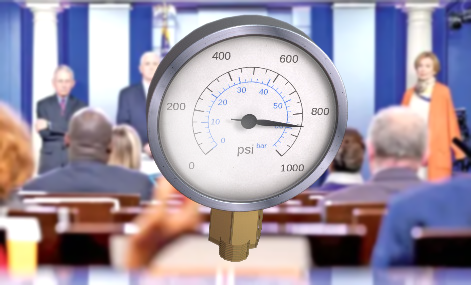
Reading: {"value": 850, "unit": "psi"}
